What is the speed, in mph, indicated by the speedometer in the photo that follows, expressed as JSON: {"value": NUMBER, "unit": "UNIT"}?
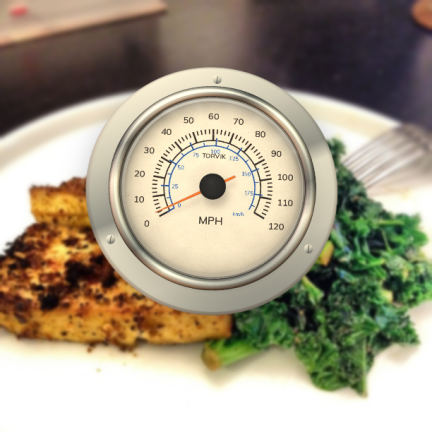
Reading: {"value": 2, "unit": "mph"}
